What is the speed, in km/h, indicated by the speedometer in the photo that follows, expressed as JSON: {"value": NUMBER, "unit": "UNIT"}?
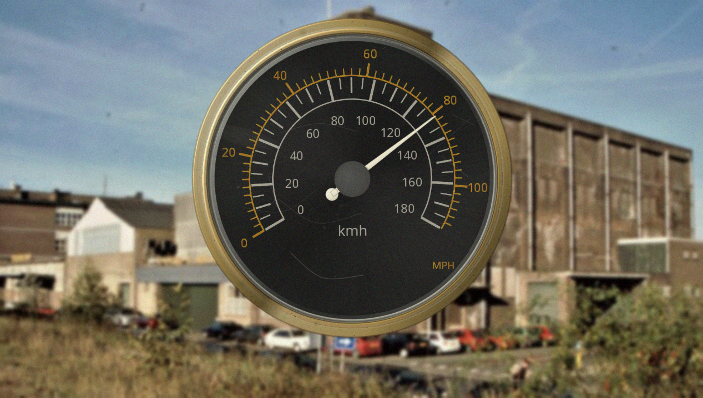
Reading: {"value": 130, "unit": "km/h"}
